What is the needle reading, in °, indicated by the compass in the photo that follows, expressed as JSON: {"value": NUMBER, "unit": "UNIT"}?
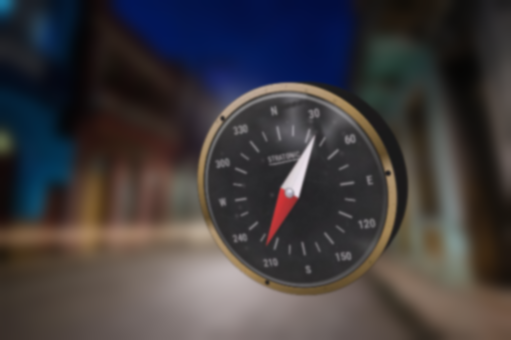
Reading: {"value": 217.5, "unit": "°"}
